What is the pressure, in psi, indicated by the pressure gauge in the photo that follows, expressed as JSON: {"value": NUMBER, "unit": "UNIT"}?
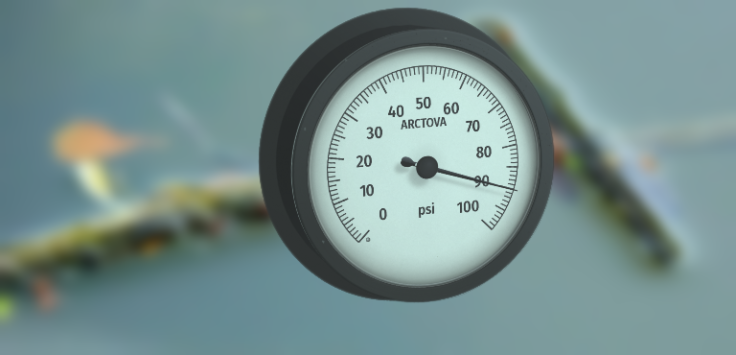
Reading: {"value": 90, "unit": "psi"}
